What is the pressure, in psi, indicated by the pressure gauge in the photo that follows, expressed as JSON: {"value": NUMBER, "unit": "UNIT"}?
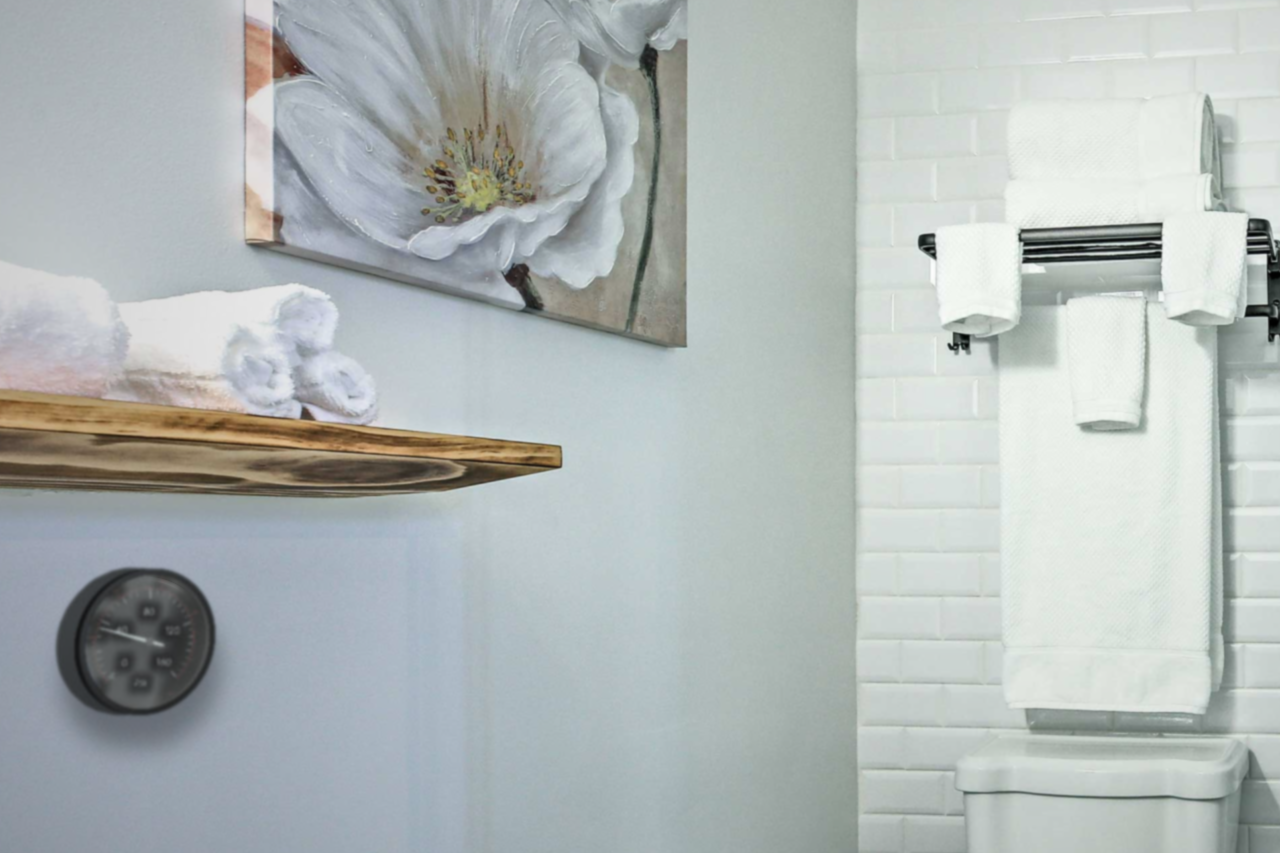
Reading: {"value": 35, "unit": "psi"}
